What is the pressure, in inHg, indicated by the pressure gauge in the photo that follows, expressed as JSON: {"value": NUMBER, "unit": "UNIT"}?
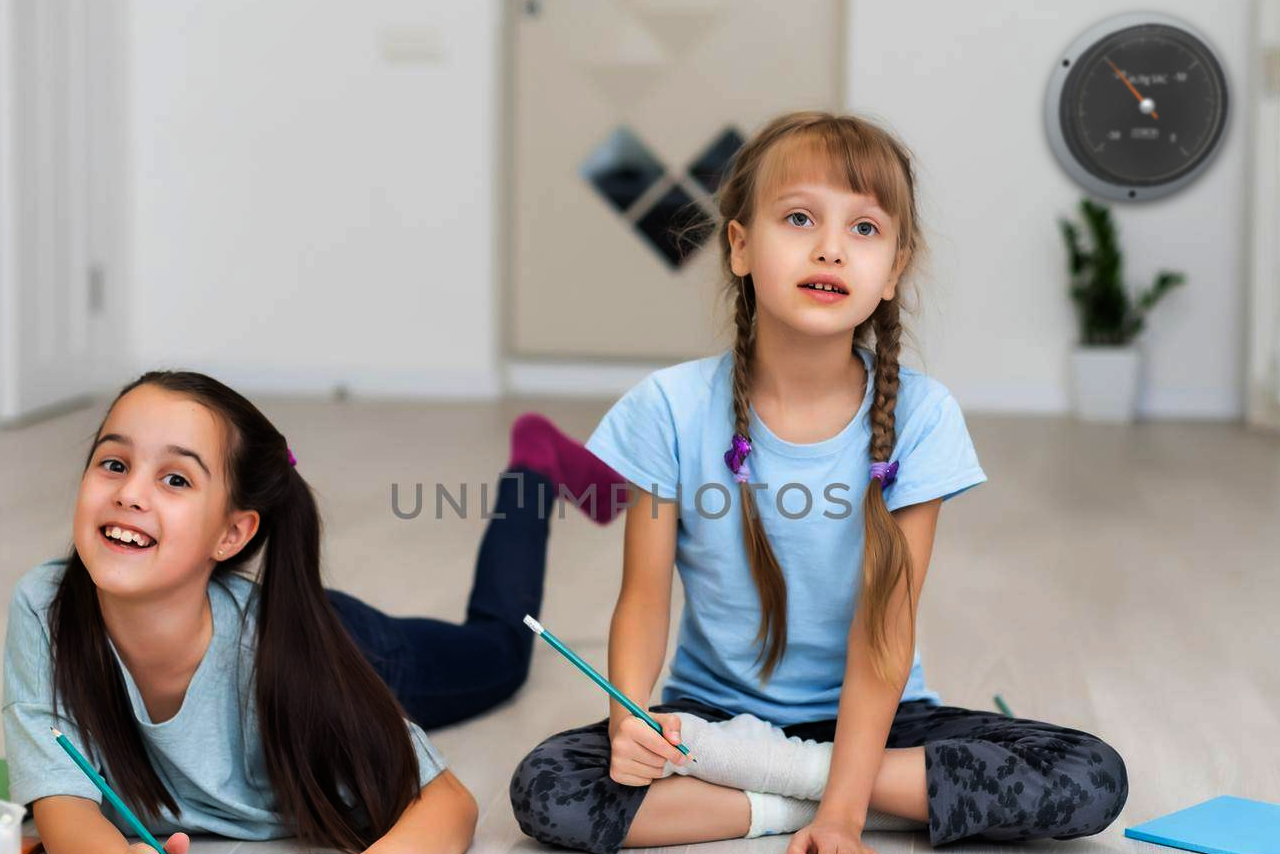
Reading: {"value": -20, "unit": "inHg"}
